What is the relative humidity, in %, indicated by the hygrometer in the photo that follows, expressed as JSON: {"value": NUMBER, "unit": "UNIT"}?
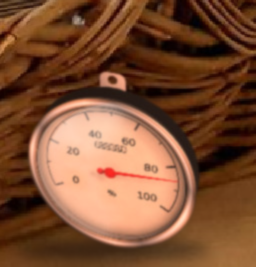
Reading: {"value": 85, "unit": "%"}
